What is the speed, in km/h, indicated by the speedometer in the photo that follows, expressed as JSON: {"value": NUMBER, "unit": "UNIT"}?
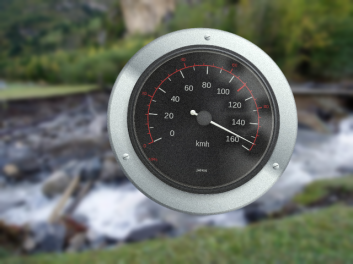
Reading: {"value": 155, "unit": "km/h"}
